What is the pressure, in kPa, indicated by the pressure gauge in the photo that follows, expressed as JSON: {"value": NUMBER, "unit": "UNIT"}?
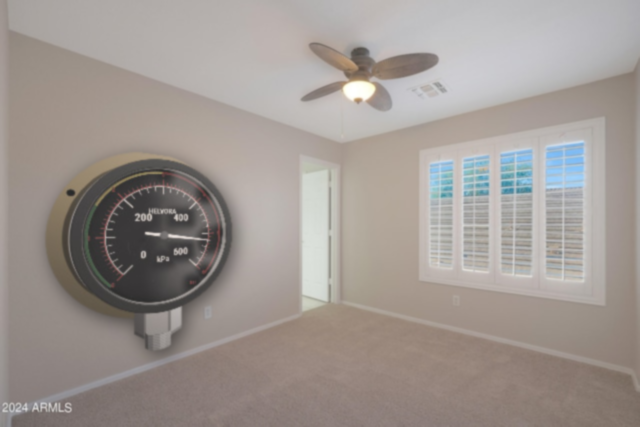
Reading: {"value": 520, "unit": "kPa"}
